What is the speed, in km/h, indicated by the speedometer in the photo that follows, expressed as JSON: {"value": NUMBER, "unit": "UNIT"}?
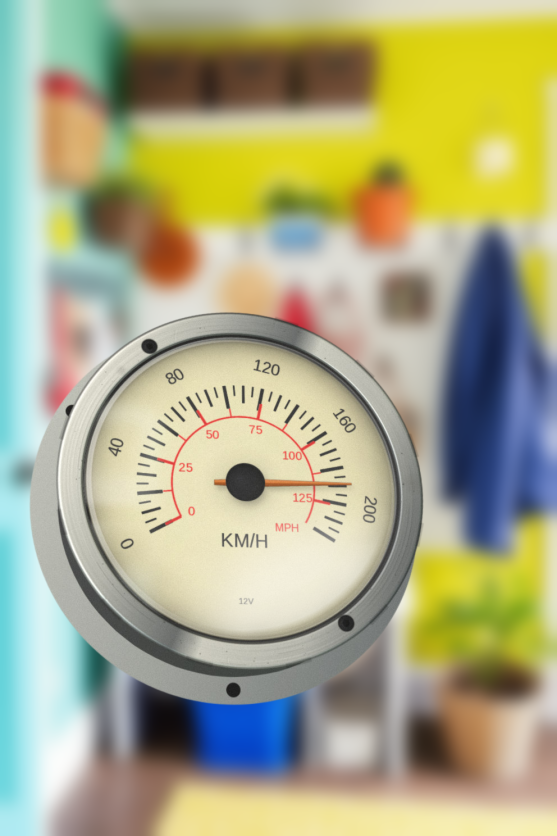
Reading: {"value": 190, "unit": "km/h"}
